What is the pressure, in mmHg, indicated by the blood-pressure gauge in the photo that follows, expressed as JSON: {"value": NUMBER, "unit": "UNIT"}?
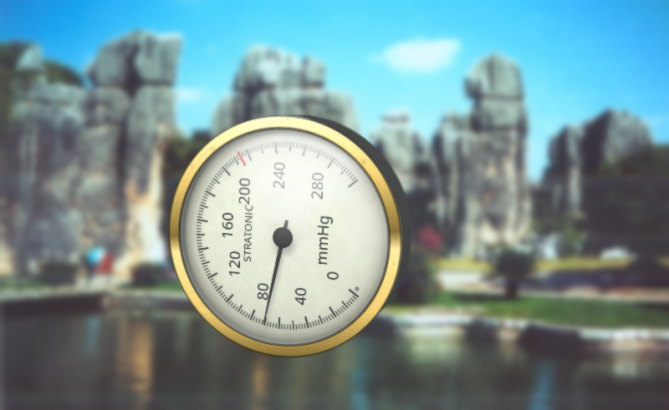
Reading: {"value": 70, "unit": "mmHg"}
